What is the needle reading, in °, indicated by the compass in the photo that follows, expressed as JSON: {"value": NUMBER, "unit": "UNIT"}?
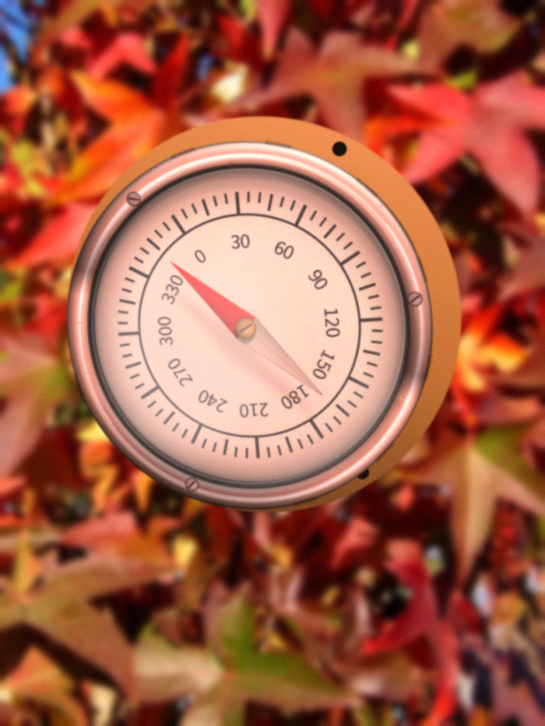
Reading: {"value": 345, "unit": "°"}
